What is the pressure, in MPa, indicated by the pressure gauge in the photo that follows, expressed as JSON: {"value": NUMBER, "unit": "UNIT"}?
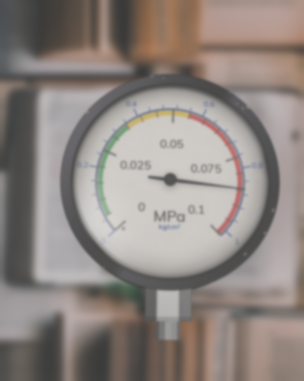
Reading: {"value": 0.085, "unit": "MPa"}
